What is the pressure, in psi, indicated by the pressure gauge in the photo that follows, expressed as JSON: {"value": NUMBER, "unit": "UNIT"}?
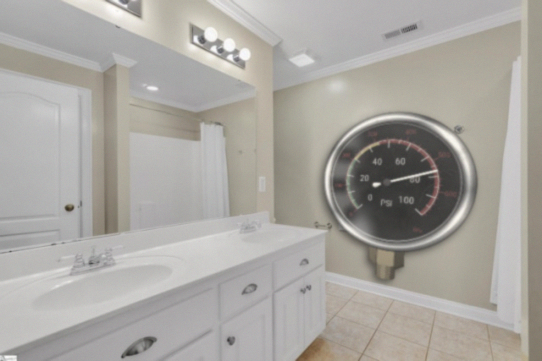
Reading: {"value": 77.5, "unit": "psi"}
